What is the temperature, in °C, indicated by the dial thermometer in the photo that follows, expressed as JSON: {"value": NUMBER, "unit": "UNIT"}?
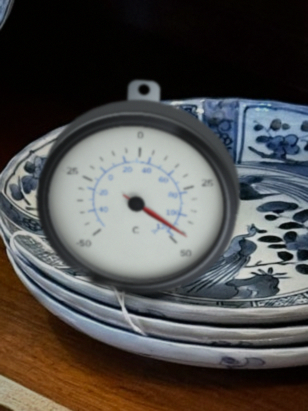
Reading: {"value": 45, "unit": "°C"}
